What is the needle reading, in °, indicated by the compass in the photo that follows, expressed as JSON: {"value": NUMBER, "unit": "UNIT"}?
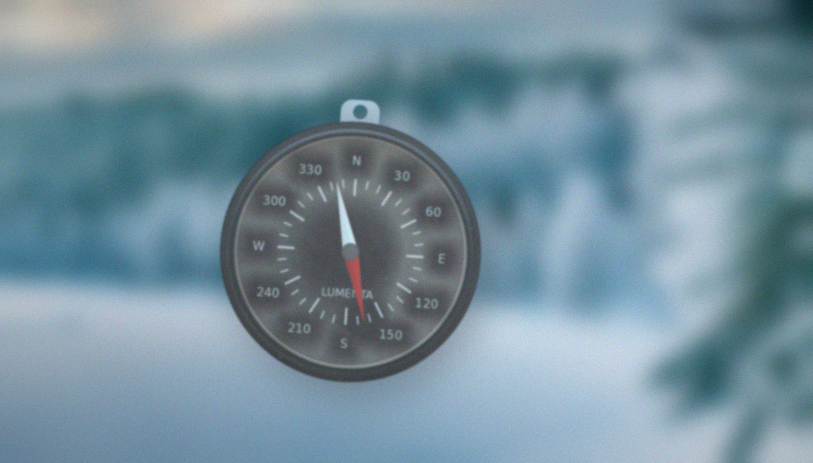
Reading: {"value": 165, "unit": "°"}
